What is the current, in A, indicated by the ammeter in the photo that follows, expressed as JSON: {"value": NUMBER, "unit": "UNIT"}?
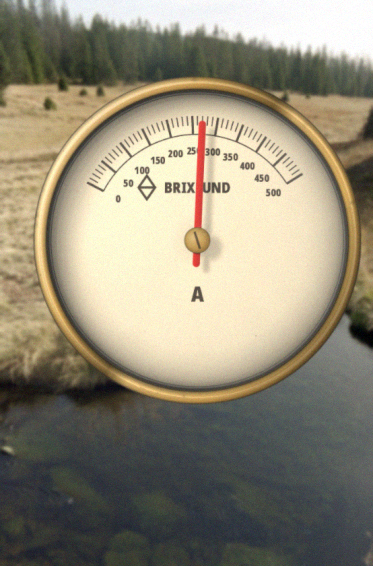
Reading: {"value": 270, "unit": "A"}
